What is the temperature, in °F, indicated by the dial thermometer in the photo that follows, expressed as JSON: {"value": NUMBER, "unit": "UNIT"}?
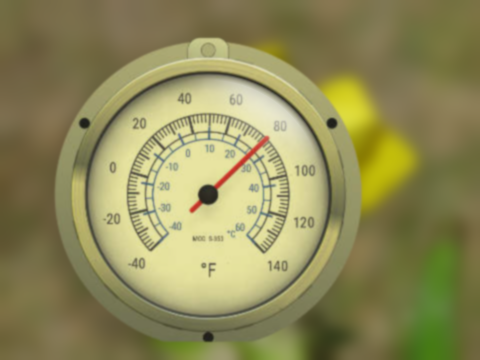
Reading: {"value": 80, "unit": "°F"}
